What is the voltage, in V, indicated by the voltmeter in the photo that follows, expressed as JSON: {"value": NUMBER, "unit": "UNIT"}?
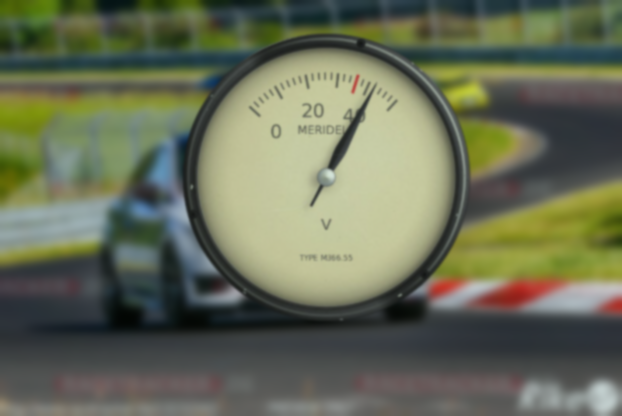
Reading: {"value": 42, "unit": "V"}
